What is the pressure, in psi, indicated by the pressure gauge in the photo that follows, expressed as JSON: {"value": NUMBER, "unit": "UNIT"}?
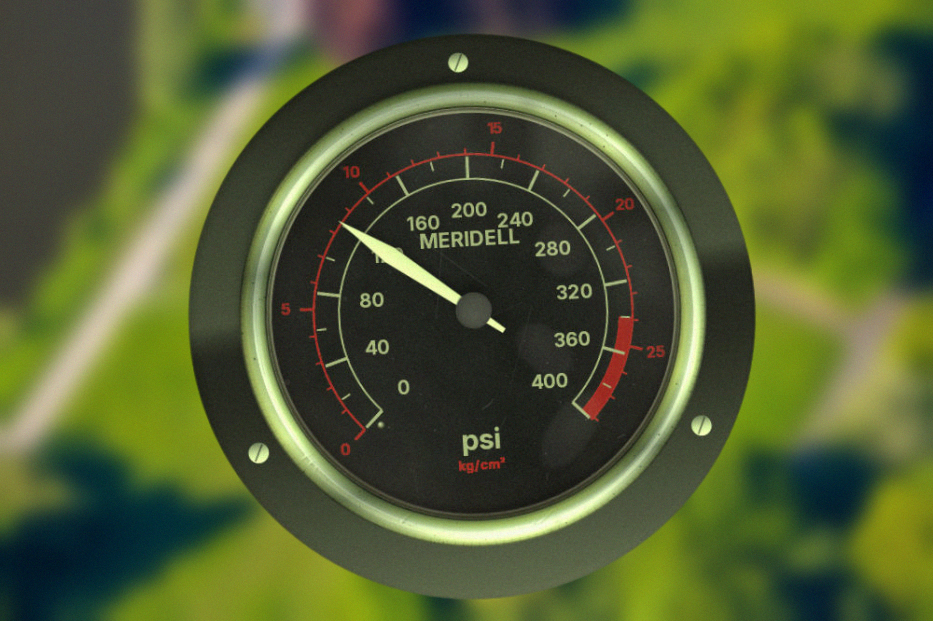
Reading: {"value": 120, "unit": "psi"}
